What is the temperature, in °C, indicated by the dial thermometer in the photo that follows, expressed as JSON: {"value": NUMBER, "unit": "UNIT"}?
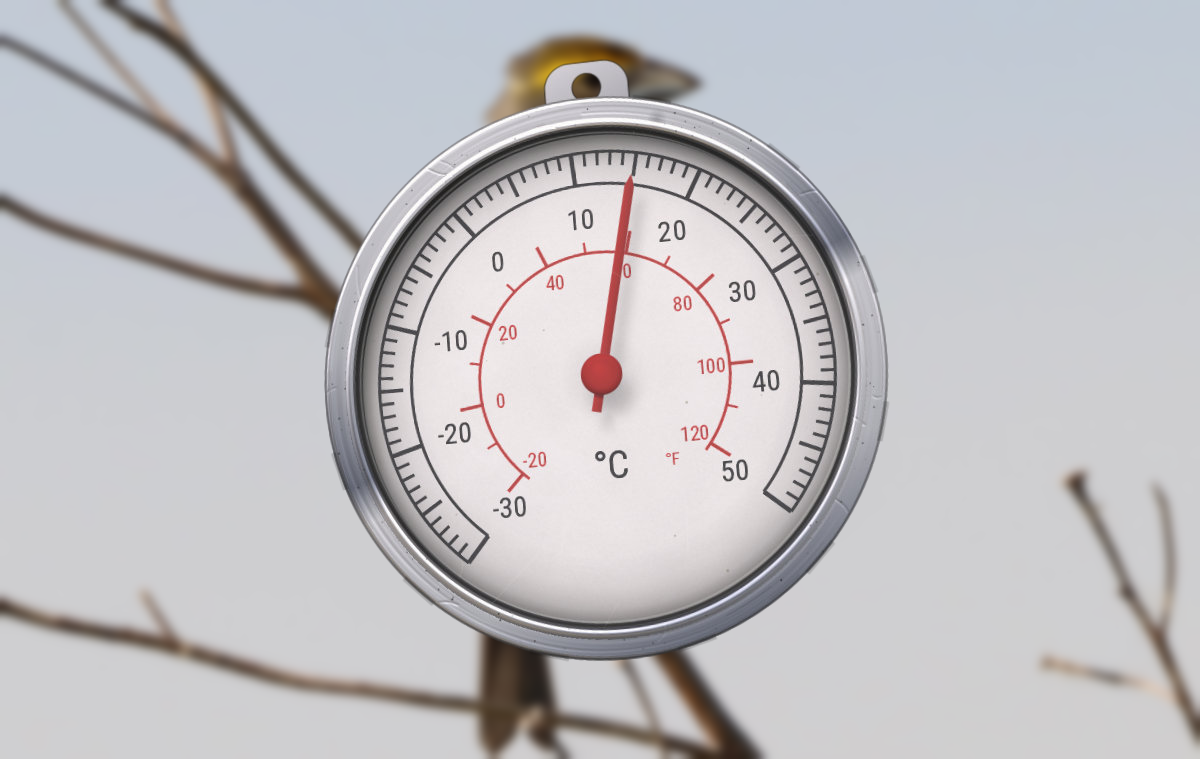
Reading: {"value": 15, "unit": "°C"}
